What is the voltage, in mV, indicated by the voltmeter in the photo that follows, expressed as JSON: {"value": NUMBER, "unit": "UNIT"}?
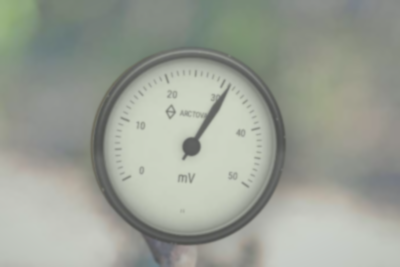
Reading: {"value": 31, "unit": "mV"}
